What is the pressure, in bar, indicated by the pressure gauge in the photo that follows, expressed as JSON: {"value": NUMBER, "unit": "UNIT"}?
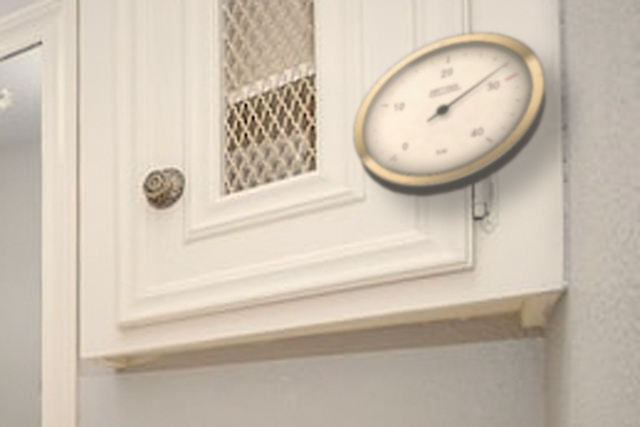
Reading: {"value": 28, "unit": "bar"}
